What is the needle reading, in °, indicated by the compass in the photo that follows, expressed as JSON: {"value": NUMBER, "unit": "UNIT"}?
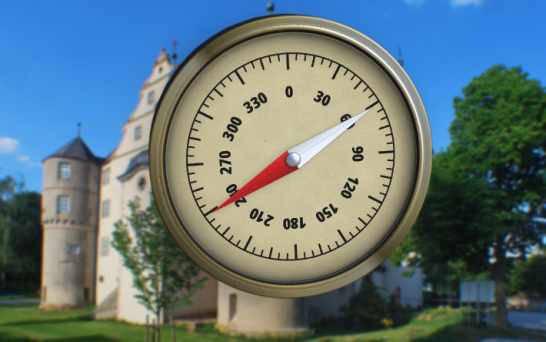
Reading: {"value": 240, "unit": "°"}
